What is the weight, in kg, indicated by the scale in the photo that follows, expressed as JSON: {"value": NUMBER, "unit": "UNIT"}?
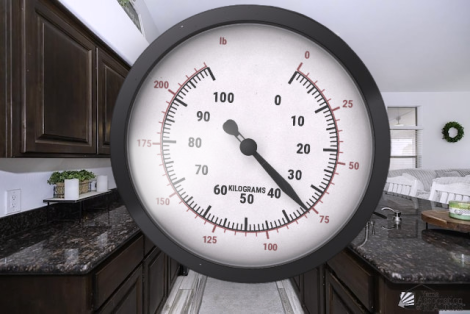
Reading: {"value": 35, "unit": "kg"}
